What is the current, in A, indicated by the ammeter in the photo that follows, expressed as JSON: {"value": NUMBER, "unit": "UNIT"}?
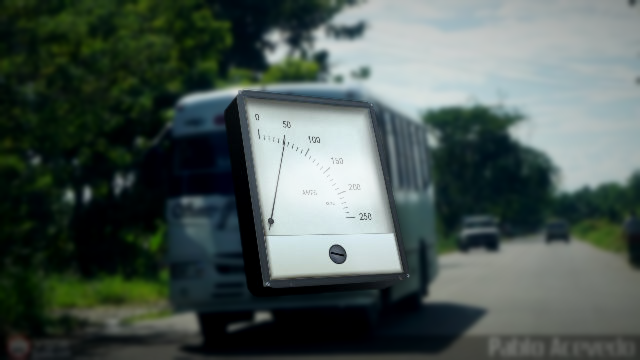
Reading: {"value": 50, "unit": "A"}
